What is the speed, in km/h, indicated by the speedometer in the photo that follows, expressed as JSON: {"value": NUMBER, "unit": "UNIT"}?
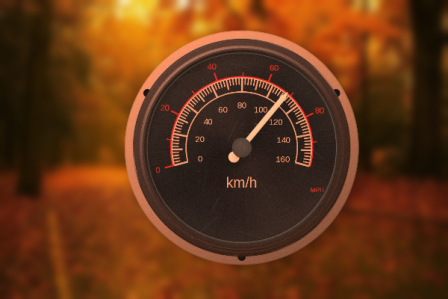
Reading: {"value": 110, "unit": "km/h"}
